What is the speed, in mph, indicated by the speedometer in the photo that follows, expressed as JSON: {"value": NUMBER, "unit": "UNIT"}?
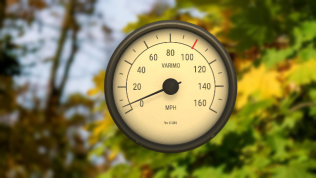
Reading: {"value": 5, "unit": "mph"}
